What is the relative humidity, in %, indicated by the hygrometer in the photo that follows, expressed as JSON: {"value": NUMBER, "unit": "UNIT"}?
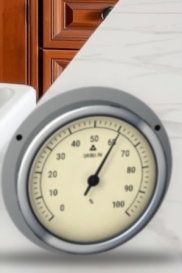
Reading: {"value": 60, "unit": "%"}
